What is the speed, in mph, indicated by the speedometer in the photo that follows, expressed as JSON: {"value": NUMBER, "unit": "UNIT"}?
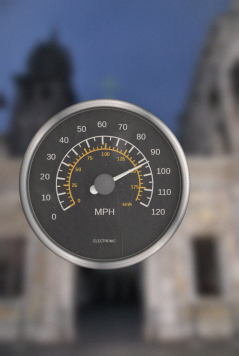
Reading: {"value": 92.5, "unit": "mph"}
